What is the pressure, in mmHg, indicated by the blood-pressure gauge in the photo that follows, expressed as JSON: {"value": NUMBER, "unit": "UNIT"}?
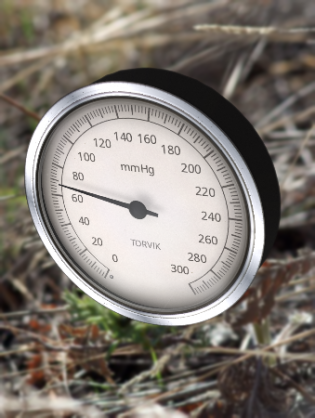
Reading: {"value": 70, "unit": "mmHg"}
